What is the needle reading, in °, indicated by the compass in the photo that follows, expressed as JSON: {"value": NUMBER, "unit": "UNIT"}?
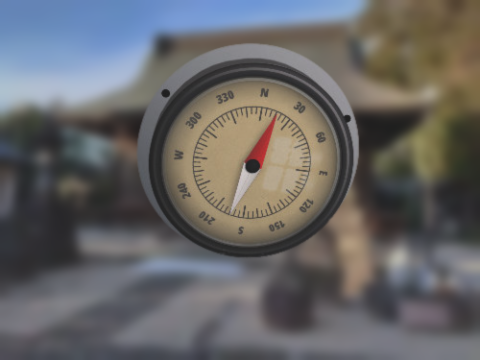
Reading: {"value": 15, "unit": "°"}
